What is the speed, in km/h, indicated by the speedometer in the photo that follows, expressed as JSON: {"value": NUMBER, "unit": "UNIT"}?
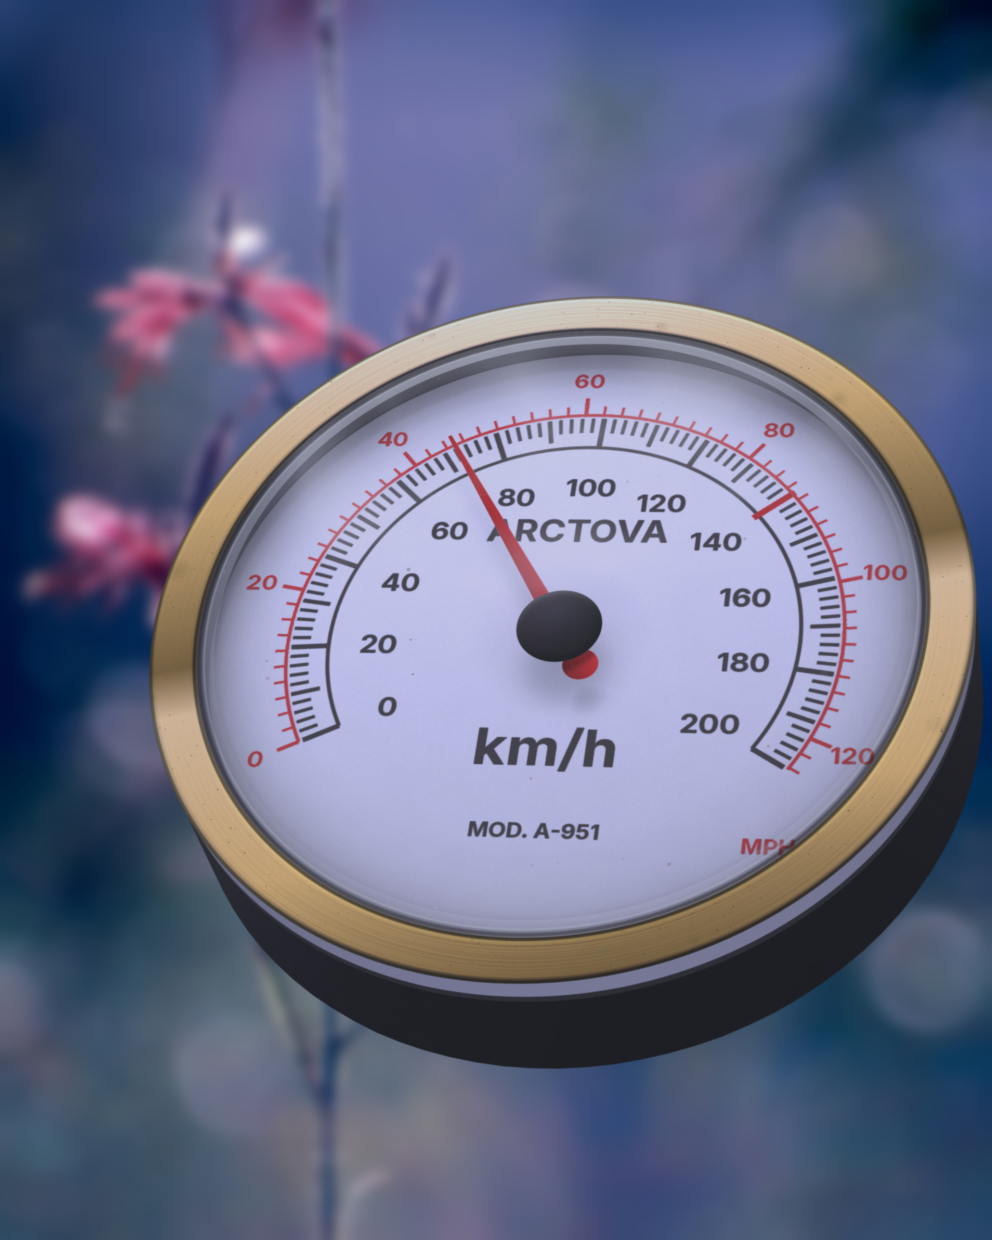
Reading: {"value": 72, "unit": "km/h"}
